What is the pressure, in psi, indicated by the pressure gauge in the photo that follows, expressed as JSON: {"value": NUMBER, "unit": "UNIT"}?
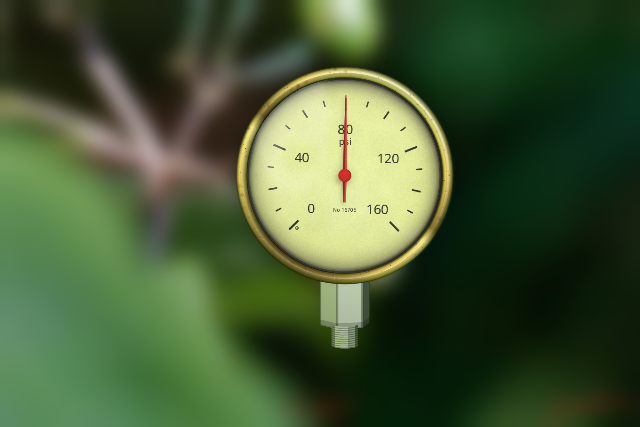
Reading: {"value": 80, "unit": "psi"}
